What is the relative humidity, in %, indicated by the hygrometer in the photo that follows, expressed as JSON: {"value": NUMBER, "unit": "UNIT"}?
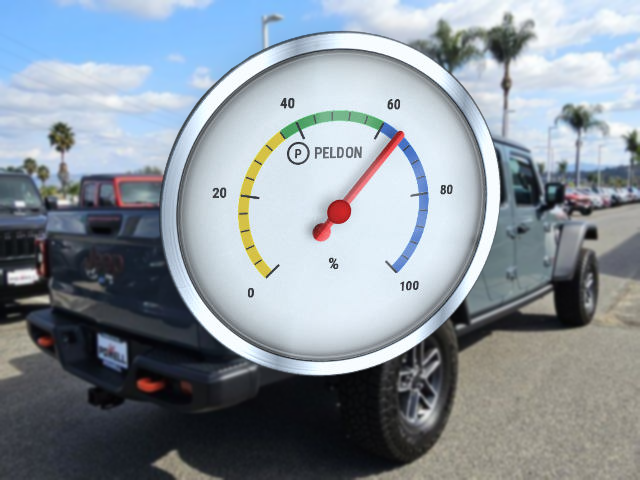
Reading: {"value": 64, "unit": "%"}
